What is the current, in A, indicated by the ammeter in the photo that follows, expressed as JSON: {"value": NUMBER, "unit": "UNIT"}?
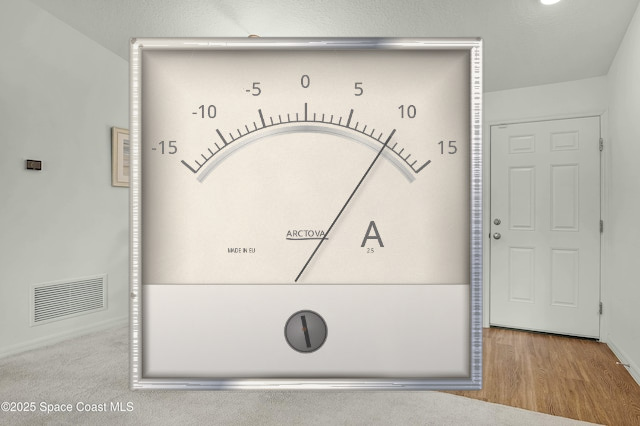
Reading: {"value": 10, "unit": "A"}
